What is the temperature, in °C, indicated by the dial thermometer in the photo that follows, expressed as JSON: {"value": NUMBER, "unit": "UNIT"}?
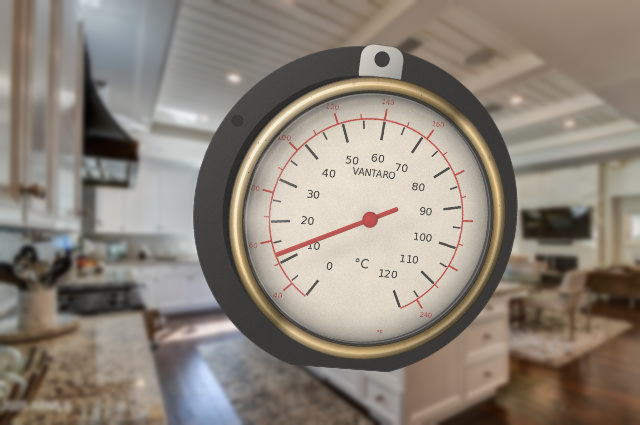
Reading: {"value": 12.5, "unit": "°C"}
